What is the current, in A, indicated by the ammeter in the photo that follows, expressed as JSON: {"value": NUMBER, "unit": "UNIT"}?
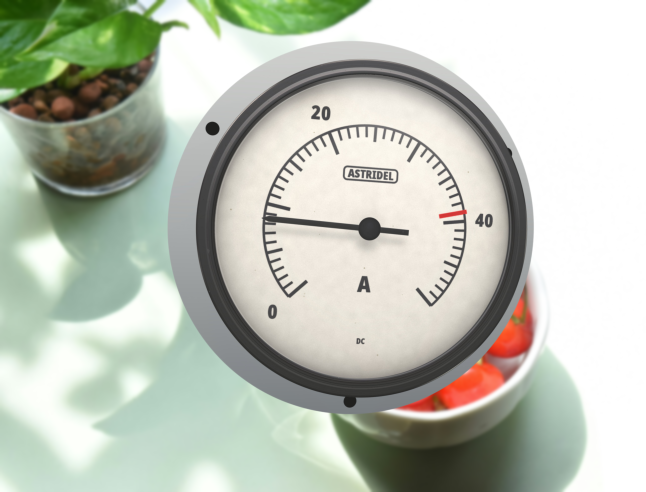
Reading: {"value": 8.5, "unit": "A"}
